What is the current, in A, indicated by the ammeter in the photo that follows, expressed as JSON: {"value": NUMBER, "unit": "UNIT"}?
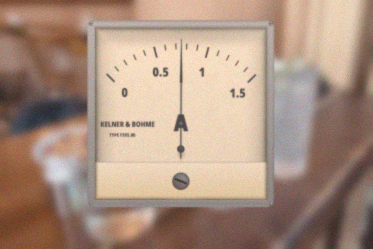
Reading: {"value": 0.75, "unit": "A"}
